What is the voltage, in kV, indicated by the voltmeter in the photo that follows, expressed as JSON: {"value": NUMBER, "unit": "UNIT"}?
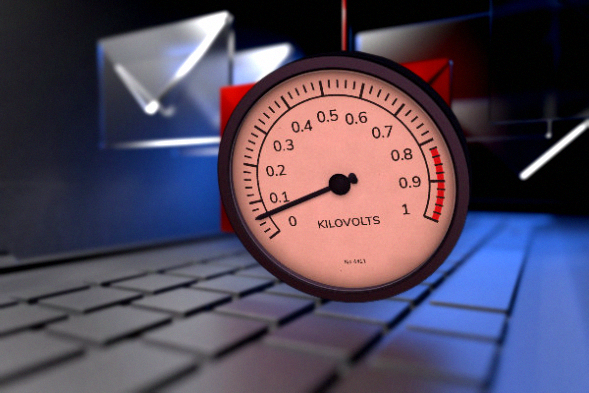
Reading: {"value": 0.06, "unit": "kV"}
